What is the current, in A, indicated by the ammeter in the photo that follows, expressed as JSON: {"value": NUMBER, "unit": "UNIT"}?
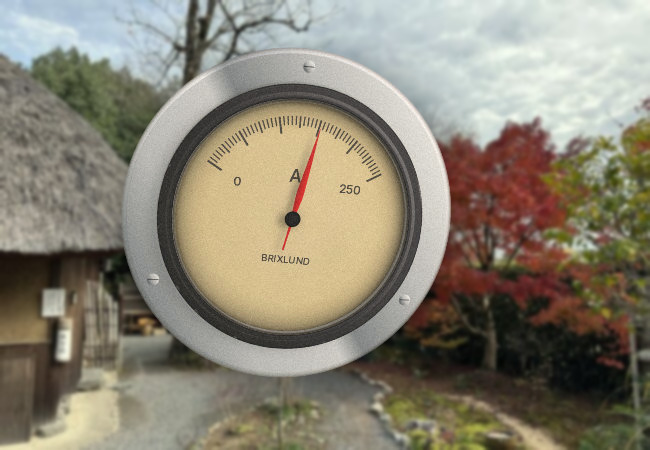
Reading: {"value": 150, "unit": "A"}
